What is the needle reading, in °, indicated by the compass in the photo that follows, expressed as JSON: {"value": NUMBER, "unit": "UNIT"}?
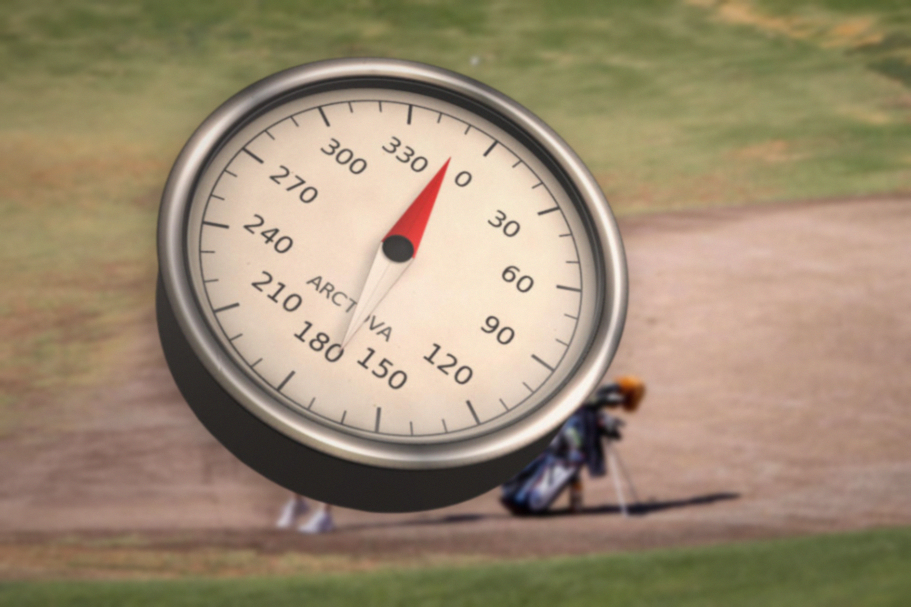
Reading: {"value": 350, "unit": "°"}
